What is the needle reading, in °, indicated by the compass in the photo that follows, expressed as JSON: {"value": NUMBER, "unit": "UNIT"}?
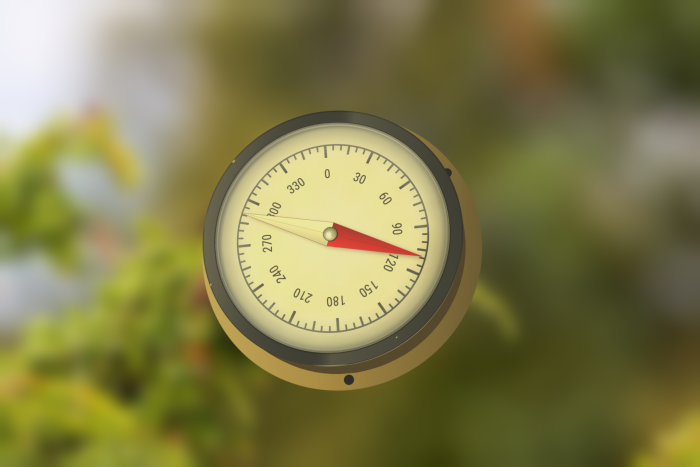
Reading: {"value": 110, "unit": "°"}
